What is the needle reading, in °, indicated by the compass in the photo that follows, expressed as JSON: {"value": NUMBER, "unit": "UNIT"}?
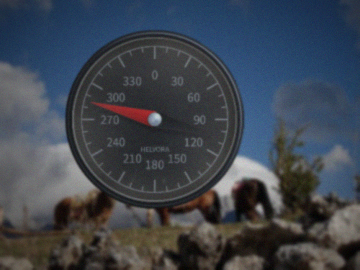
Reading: {"value": 285, "unit": "°"}
